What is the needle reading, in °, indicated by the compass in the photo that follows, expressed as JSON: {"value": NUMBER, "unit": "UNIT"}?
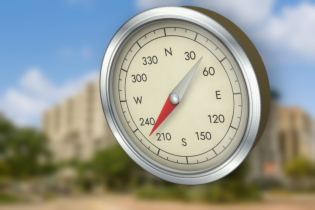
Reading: {"value": 225, "unit": "°"}
